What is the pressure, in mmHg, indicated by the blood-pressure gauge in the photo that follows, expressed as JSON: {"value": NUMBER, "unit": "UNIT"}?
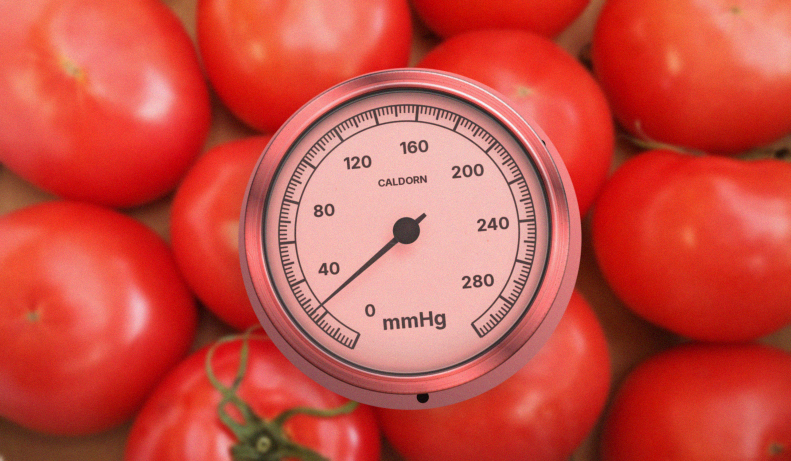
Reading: {"value": 24, "unit": "mmHg"}
